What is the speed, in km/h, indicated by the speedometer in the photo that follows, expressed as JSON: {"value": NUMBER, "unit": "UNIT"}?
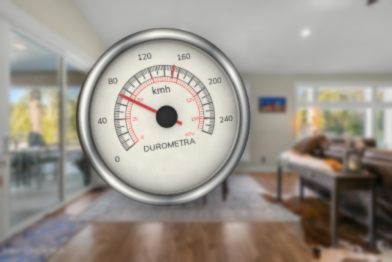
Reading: {"value": 70, "unit": "km/h"}
